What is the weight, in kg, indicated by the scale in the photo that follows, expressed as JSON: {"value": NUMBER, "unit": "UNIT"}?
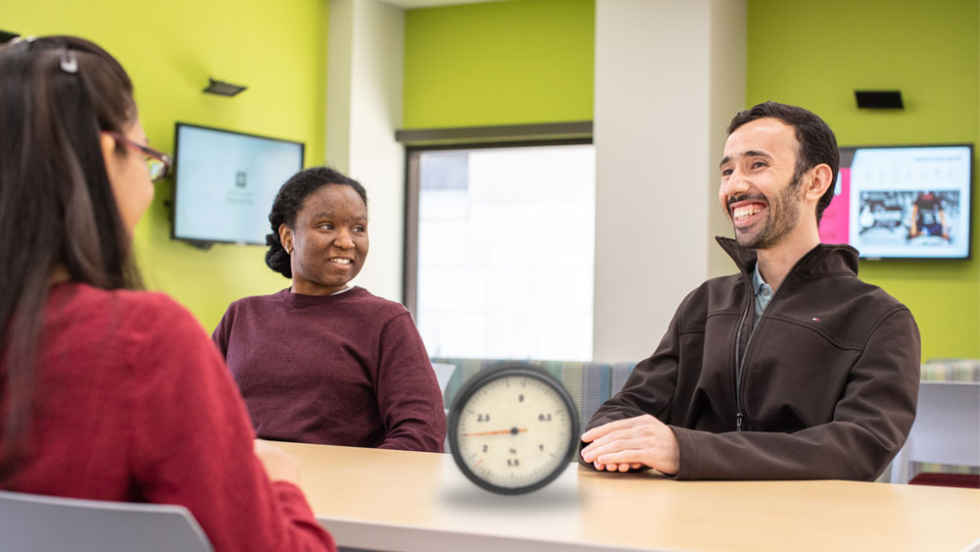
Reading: {"value": 2.25, "unit": "kg"}
